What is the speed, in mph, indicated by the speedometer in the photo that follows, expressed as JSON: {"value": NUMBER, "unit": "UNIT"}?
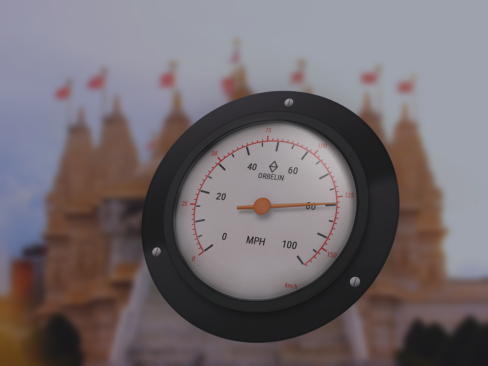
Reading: {"value": 80, "unit": "mph"}
